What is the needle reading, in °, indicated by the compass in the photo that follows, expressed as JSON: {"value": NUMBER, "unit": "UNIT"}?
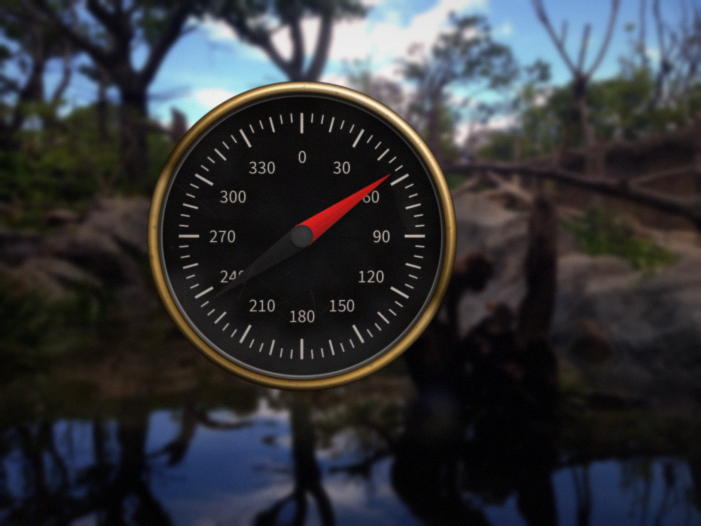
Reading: {"value": 55, "unit": "°"}
